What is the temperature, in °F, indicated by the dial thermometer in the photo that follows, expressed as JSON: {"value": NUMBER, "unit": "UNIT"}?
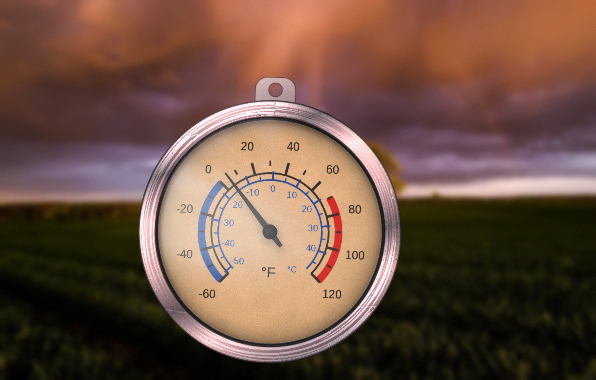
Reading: {"value": 5, "unit": "°F"}
